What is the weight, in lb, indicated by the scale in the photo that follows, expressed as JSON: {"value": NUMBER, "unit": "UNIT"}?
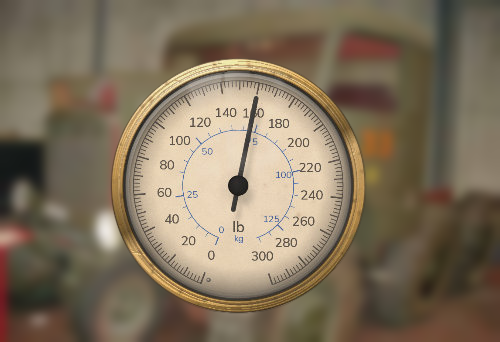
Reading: {"value": 160, "unit": "lb"}
